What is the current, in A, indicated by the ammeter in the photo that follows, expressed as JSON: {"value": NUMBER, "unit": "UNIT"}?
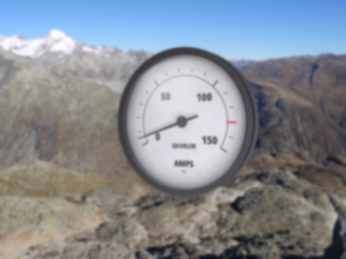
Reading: {"value": 5, "unit": "A"}
